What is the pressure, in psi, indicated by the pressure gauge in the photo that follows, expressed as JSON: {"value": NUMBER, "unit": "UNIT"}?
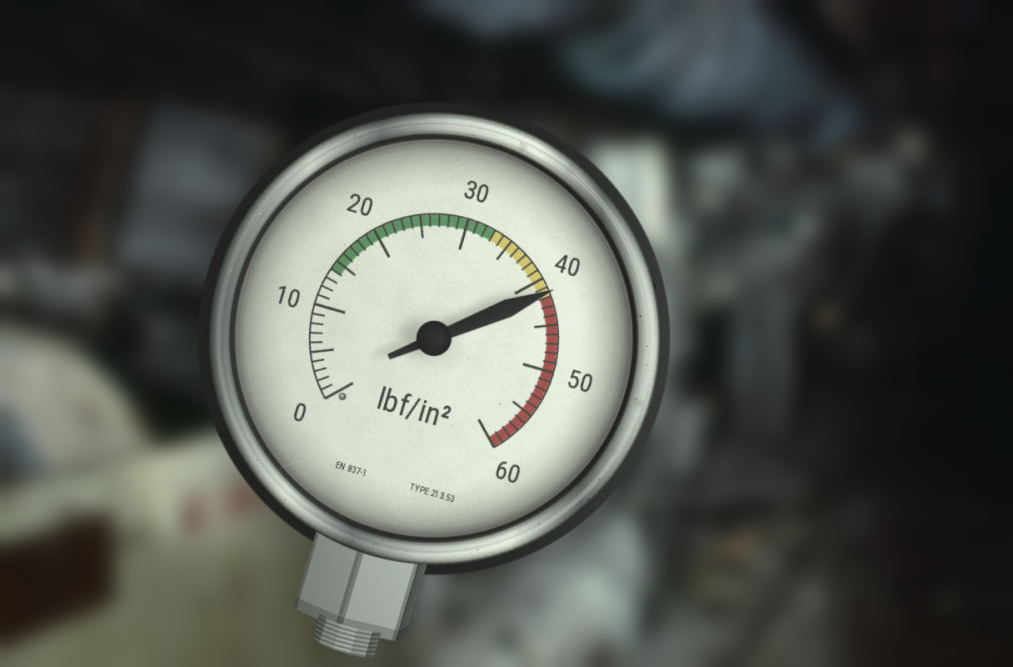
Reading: {"value": 41.5, "unit": "psi"}
